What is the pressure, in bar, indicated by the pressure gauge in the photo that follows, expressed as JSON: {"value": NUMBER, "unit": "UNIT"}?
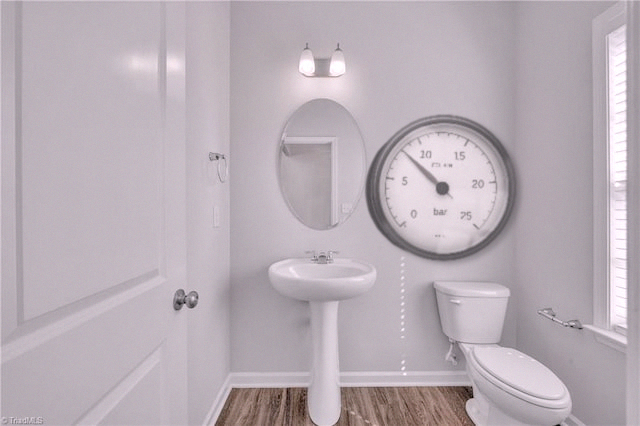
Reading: {"value": 8, "unit": "bar"}
